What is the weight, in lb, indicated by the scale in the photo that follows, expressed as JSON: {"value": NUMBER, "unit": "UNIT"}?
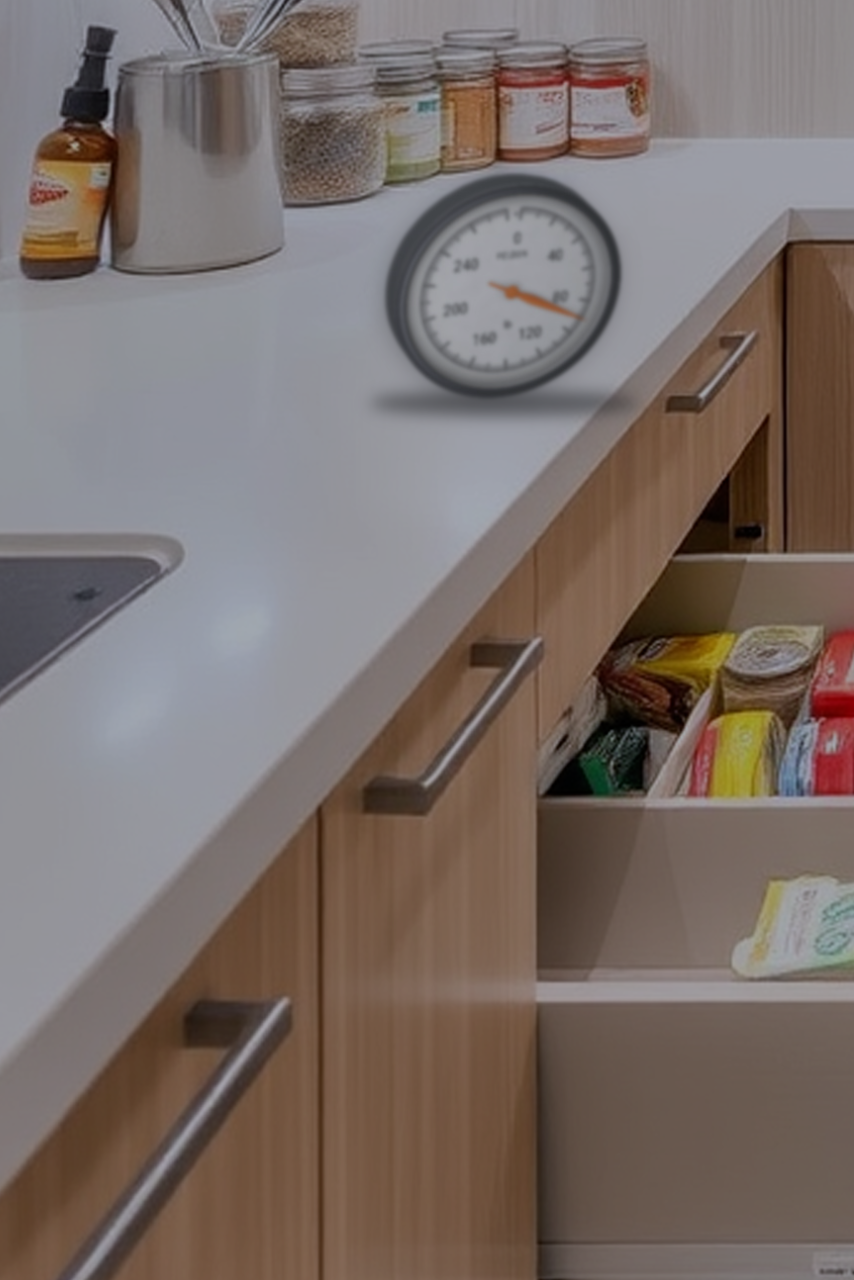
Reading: {"value": 90, "unit": "lb"}
